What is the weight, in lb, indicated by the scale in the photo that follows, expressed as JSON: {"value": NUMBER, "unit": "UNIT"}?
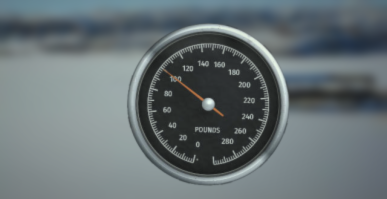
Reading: {"value": 100, "unit": "lb"}
